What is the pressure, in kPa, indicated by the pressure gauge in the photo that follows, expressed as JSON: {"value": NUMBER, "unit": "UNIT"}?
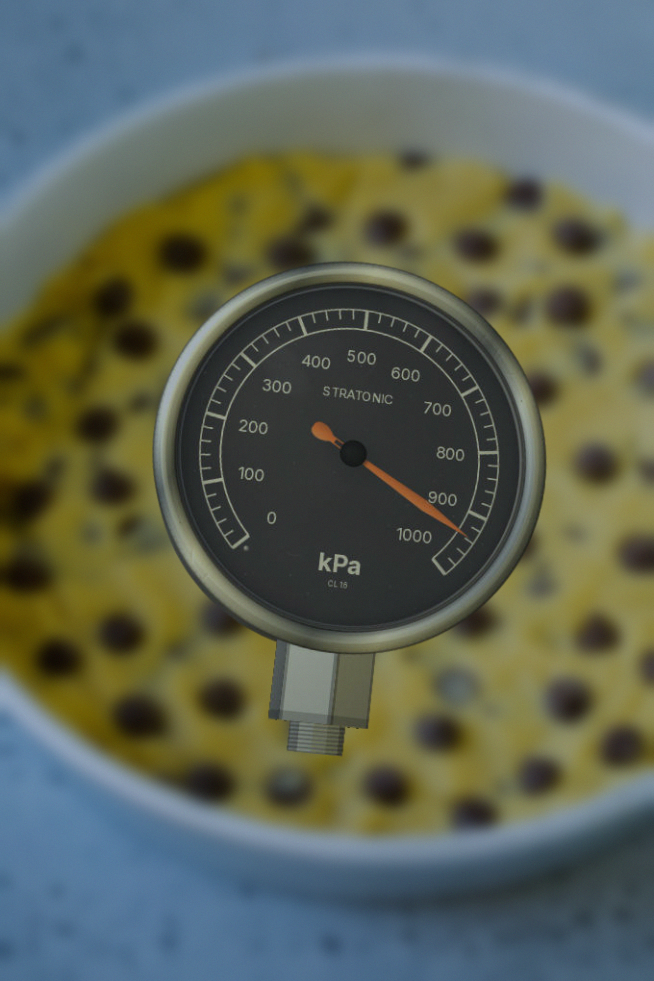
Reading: {"value": 940, "unit": "kPa"}
